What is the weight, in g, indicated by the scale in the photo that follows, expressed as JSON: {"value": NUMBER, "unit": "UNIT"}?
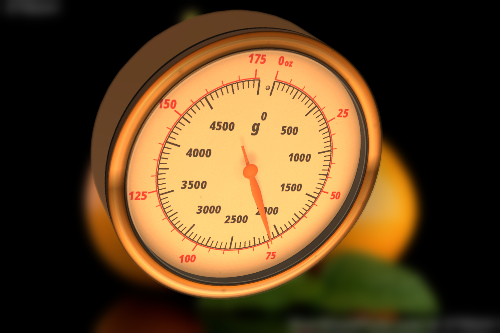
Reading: {"value": 2100, "unit": "g"}
